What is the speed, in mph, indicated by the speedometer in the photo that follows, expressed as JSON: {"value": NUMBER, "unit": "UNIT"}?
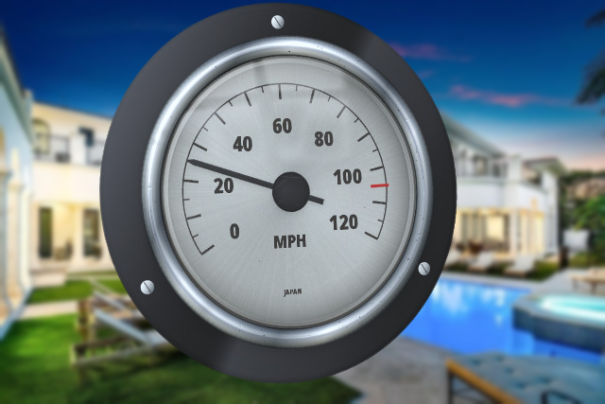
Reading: {"value": 25, "unit": "mph"}
